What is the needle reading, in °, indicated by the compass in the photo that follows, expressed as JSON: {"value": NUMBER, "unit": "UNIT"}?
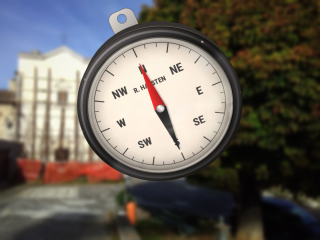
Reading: {"value": 0, "unit": "°"}
